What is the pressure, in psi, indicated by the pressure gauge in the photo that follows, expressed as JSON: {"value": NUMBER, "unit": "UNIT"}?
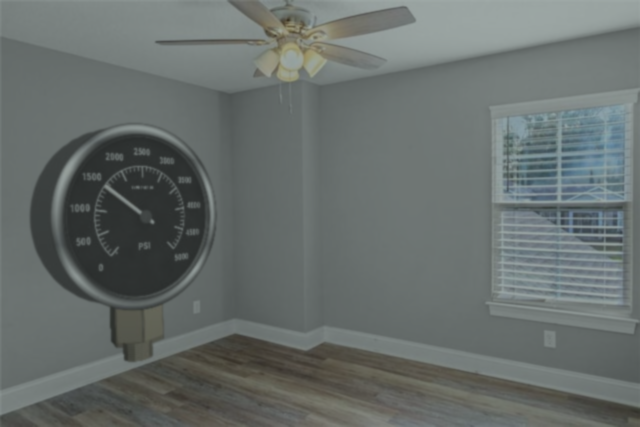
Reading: {"value": 1500, "unit": "psi"}
